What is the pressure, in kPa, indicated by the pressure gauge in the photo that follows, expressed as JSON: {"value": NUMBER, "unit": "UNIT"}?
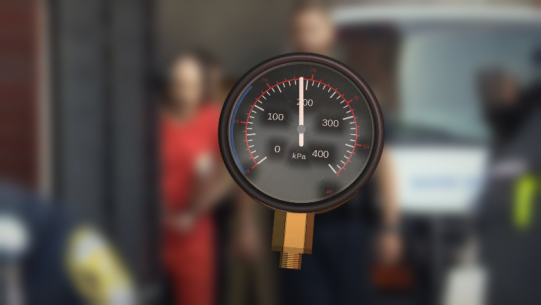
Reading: {"value": 190, "unit": "kPa"}
